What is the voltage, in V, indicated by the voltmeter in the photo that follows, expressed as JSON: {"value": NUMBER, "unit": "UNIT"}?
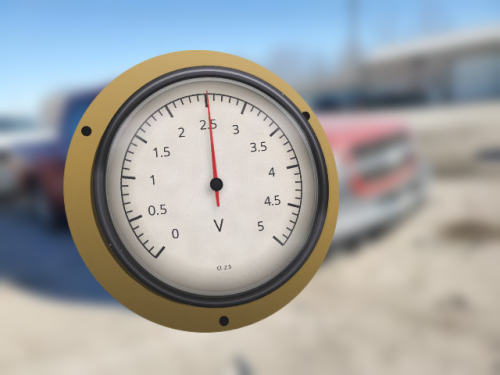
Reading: {"value": 2.5, "unit": "V"}
